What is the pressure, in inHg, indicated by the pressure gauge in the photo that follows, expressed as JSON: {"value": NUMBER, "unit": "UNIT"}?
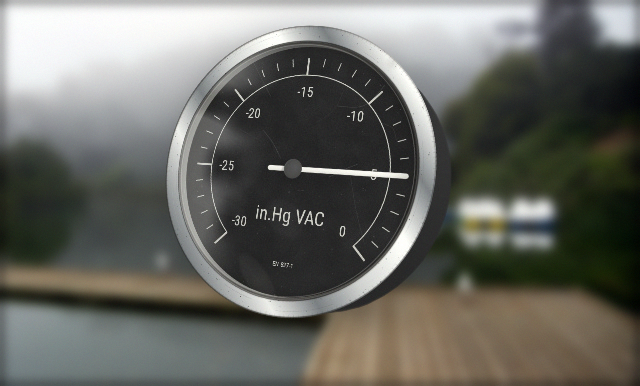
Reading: {"value": -5, "unit": "inHg"}
